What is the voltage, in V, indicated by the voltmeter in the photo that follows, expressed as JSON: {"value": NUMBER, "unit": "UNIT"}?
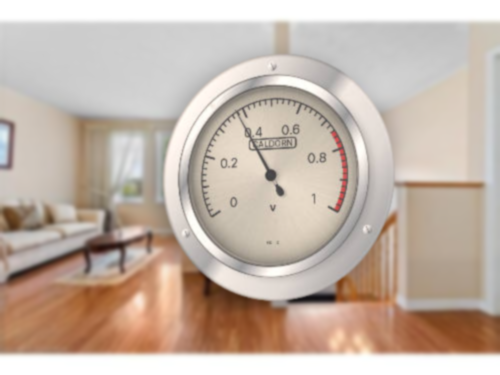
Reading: {"value": 0.38, "unit": "V"}
